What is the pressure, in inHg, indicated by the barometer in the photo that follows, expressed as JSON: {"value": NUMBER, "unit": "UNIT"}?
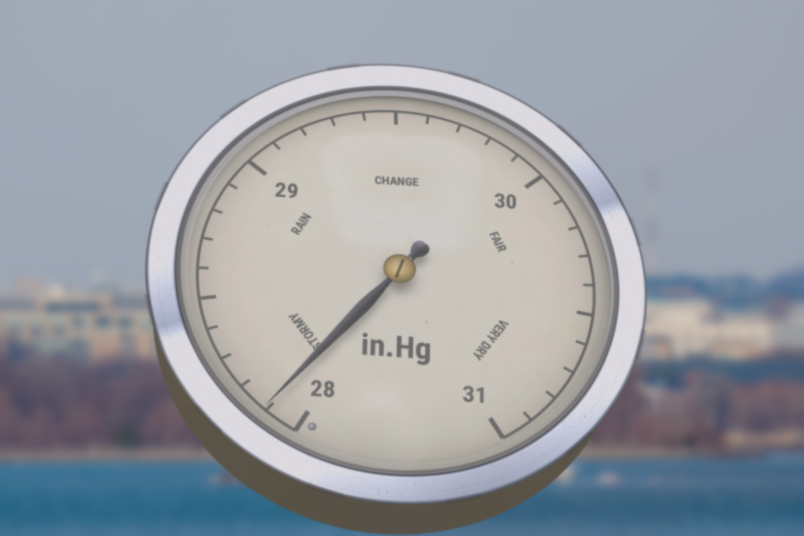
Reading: {"value": 28.1, "unit": "inHg"}
